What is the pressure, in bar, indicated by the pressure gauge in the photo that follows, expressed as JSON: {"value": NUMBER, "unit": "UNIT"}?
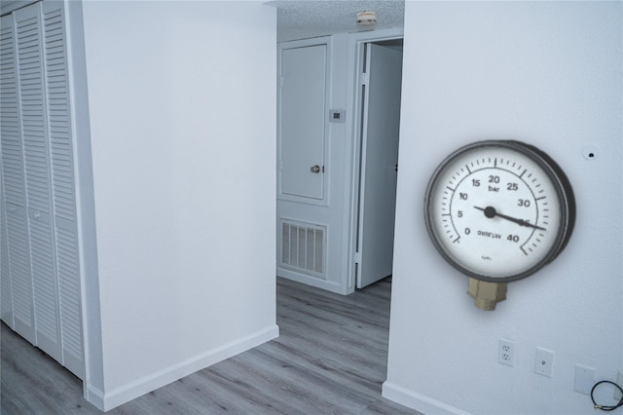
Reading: {"value": 35, "unit": "bar"}
